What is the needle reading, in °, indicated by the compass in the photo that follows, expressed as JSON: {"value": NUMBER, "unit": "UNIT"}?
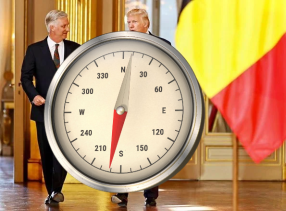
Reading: {"value": 190, "unit": "°"}
